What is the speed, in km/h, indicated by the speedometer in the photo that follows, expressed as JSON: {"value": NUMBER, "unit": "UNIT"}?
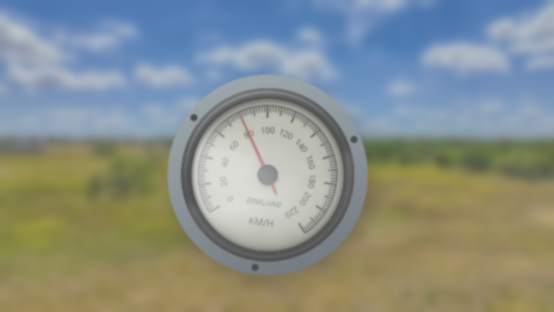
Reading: {"value": 80, "unit": "km/h"}
